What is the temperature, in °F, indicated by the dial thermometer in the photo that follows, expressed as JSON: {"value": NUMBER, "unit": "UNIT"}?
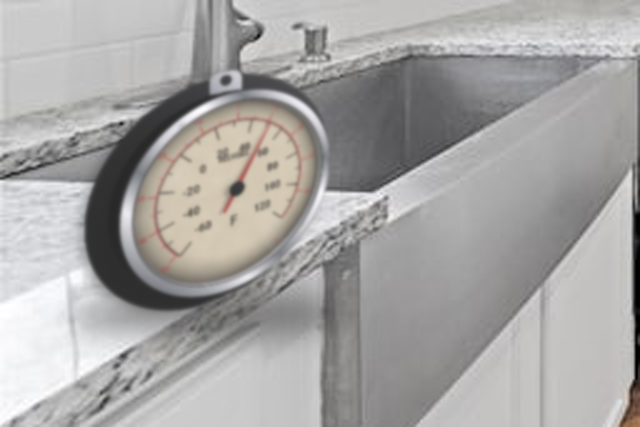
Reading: {"value": 50, "unit": "°F"}
